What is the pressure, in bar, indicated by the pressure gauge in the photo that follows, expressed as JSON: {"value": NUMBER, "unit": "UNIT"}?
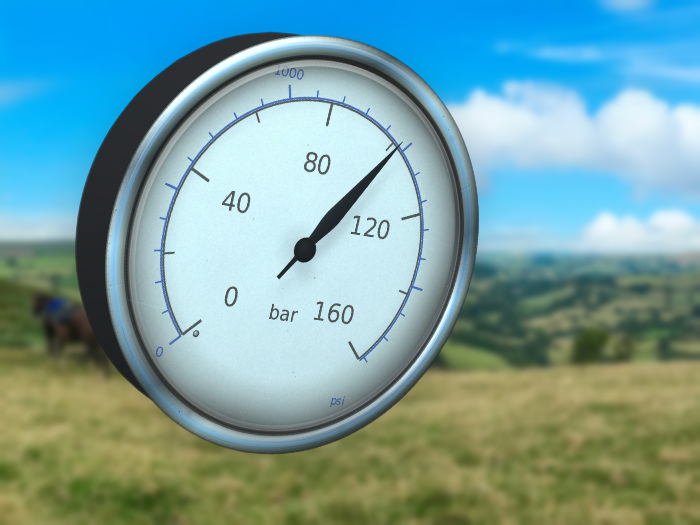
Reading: {"value": 100, "unit": "bar"}
